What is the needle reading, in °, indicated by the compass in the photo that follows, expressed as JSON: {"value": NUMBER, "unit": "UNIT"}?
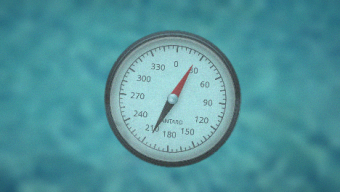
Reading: {"value": 25, "unit": "°"}
